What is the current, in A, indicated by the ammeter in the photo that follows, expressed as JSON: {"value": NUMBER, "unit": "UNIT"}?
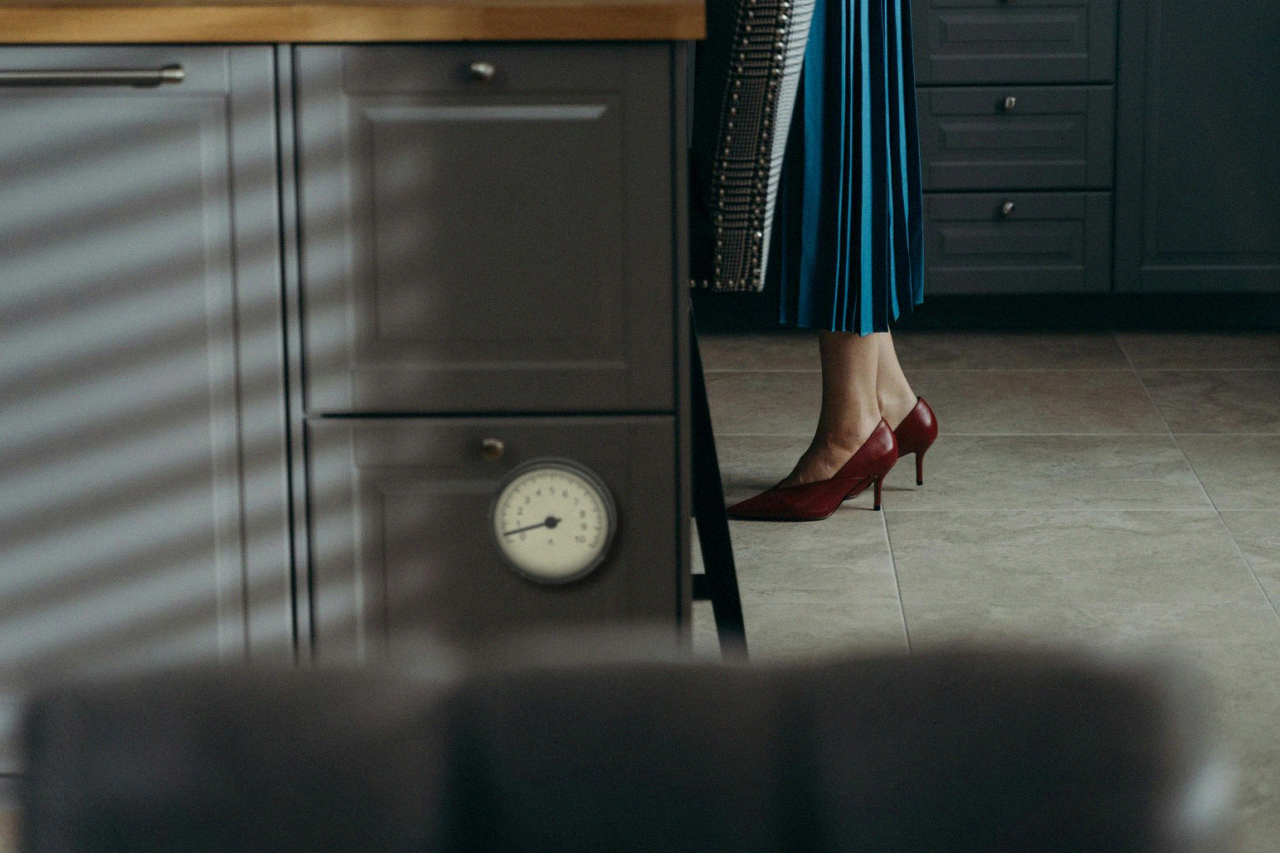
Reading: {"value": 0.5, "unit": "A"}
